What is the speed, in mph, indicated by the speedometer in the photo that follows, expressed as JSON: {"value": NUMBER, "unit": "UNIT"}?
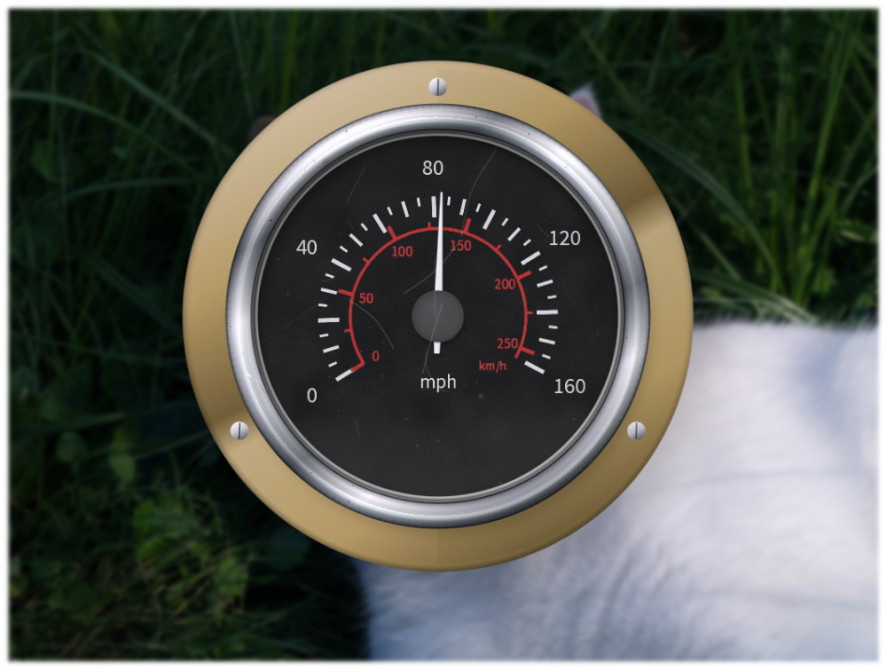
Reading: {"value": 82.5, "unit": "mph"}
